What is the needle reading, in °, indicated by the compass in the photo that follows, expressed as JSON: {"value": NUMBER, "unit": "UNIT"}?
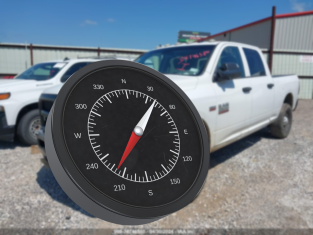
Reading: {"value": 220, "unit": "°"}
